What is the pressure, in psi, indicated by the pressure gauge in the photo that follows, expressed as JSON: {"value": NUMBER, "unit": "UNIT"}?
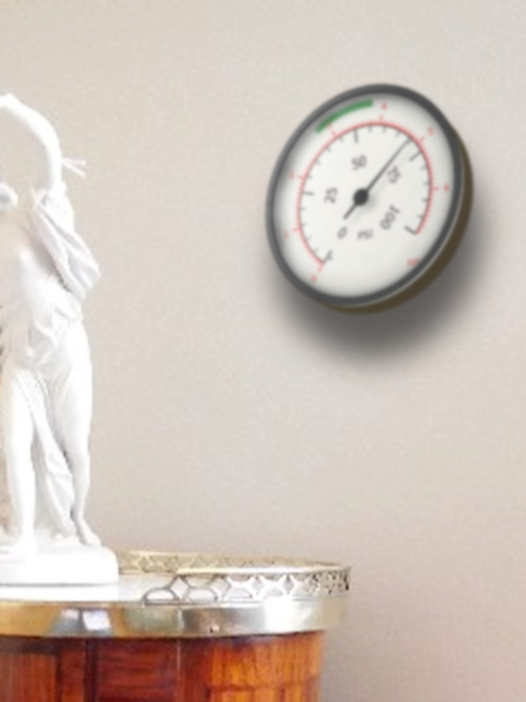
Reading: {"value": 70, "unit": "psi"}
